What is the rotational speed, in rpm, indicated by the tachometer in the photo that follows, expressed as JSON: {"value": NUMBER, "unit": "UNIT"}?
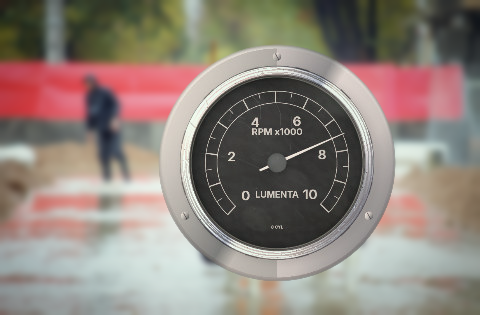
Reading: {"value": 7500, "unit": "rpm"}
